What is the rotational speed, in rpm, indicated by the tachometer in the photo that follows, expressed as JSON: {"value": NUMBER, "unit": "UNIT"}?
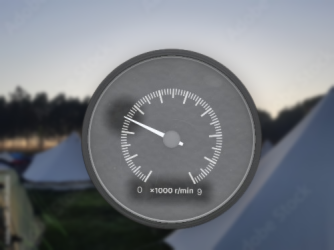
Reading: {"value": 2500, "unit": "rpm"}
